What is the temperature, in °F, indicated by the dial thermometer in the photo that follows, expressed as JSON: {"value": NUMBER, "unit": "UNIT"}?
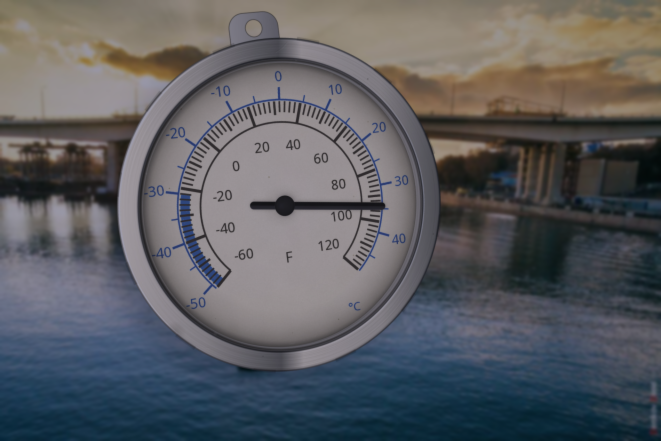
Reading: {"value": 94, "unit": "°F"}
